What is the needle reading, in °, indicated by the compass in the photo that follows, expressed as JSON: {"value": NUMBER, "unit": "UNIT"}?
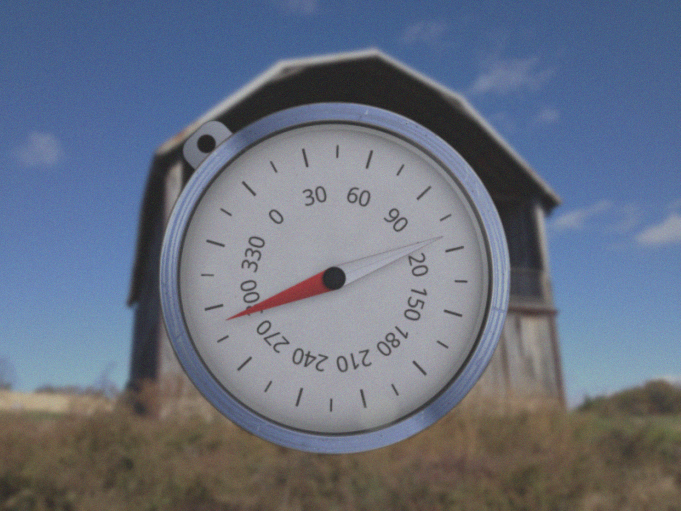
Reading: {"value": 292.5, "unit": "°"}
